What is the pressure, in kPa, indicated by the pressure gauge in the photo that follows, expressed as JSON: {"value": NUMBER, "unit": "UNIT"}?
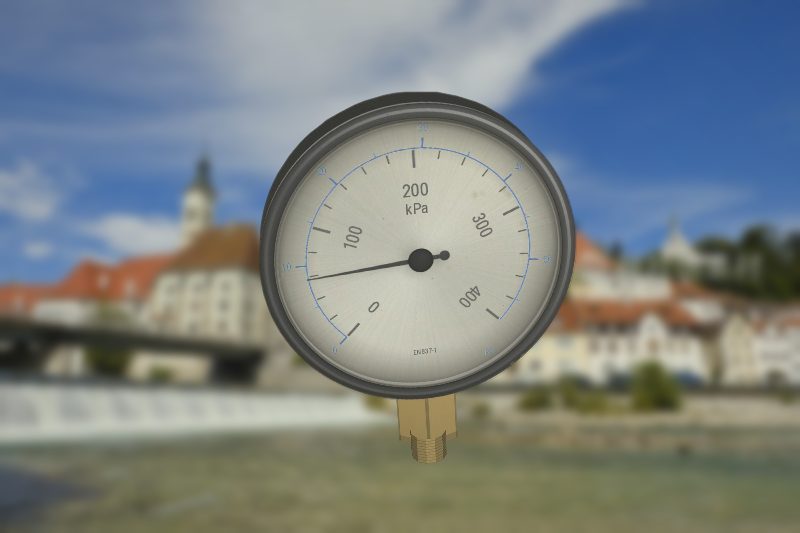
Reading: {"value": 60, "unit": "kPa"}
